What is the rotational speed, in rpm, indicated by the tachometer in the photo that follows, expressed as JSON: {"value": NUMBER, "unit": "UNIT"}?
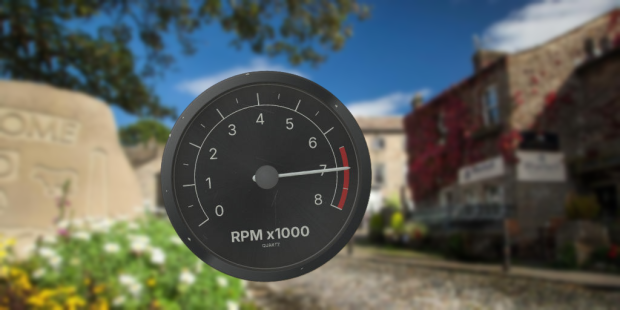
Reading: {"value": 7000, "unit": "rpm"}
